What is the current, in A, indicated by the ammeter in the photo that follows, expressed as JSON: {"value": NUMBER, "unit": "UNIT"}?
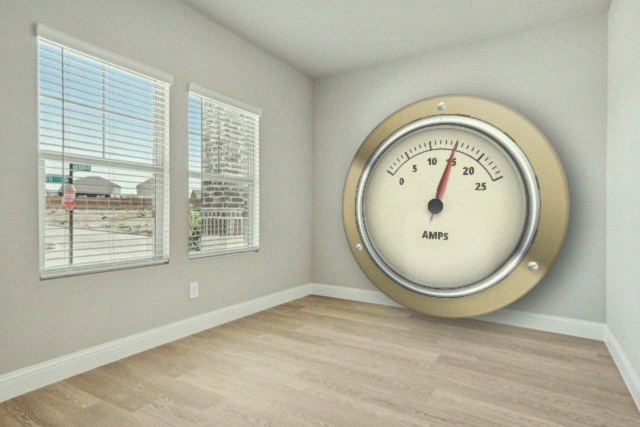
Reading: {"value": 15, "unit": "A"}
